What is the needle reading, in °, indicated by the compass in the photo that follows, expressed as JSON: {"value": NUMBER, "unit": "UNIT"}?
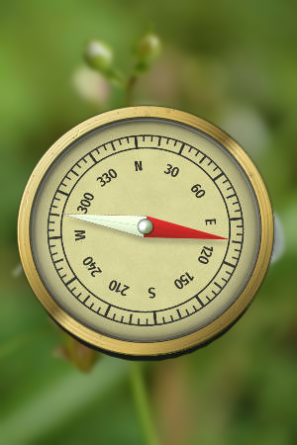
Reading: {"value": 105, "unit": "°"}
